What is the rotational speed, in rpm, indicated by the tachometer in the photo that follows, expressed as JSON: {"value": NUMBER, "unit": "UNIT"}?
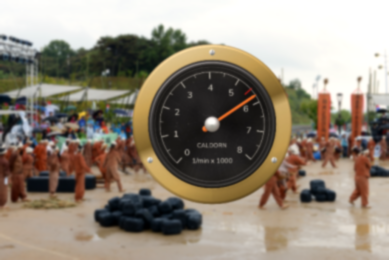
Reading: {"value": 5750, "unit": "rpm"}
